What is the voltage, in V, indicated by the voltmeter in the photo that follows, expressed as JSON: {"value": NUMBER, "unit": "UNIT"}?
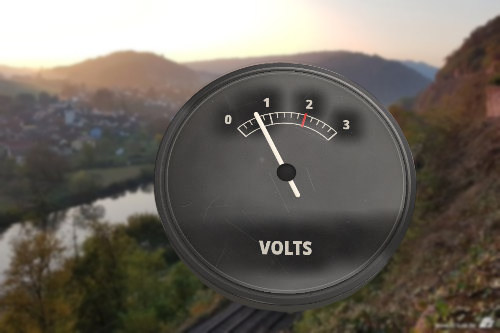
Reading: {"value": 0.6, "unit": "V"}
